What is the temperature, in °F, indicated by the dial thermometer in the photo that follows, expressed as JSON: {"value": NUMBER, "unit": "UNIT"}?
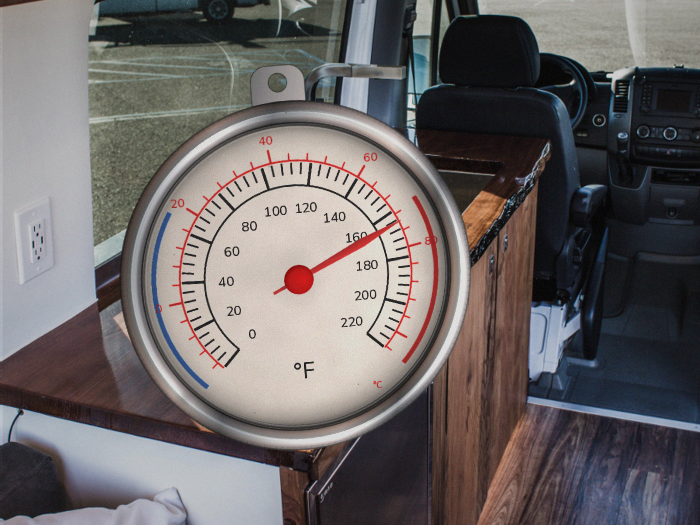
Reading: {"value": 164, "unit": "°F"}
